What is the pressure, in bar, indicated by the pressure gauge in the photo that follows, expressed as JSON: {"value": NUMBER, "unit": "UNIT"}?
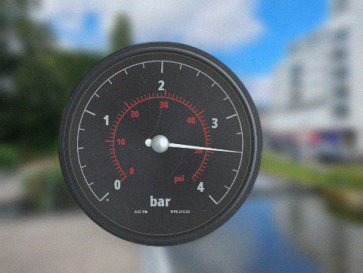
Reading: {"value": 3.4, "unit": "bar"}
